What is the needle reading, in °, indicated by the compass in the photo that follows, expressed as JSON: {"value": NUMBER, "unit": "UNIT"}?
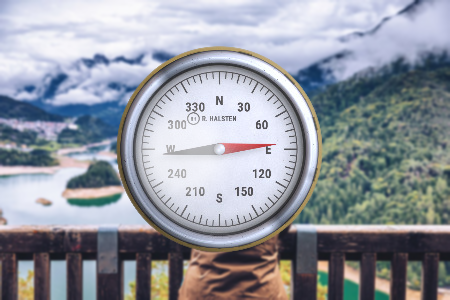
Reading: {"value": 85, "unit": "°"}
